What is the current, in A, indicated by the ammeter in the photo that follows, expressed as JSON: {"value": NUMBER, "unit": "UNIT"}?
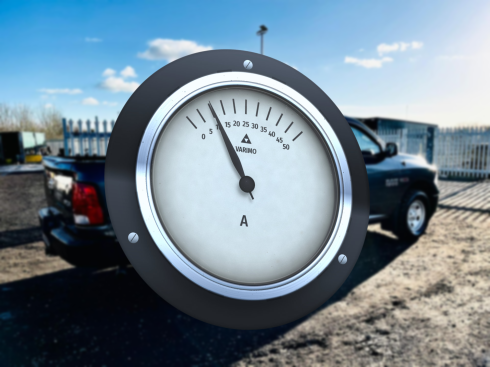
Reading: {"value": 10, "unit": "A"}
